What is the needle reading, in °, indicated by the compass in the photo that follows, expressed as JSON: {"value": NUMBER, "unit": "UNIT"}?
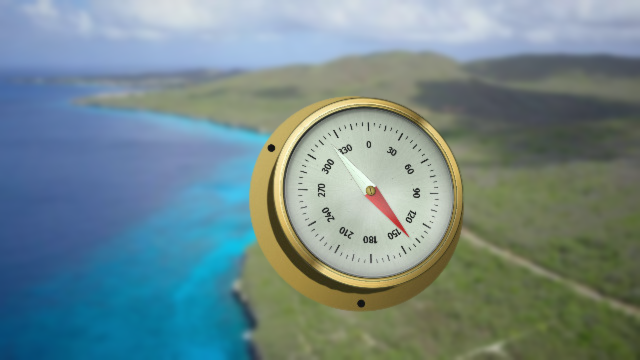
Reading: {"value": 140, "unit": "°"}
